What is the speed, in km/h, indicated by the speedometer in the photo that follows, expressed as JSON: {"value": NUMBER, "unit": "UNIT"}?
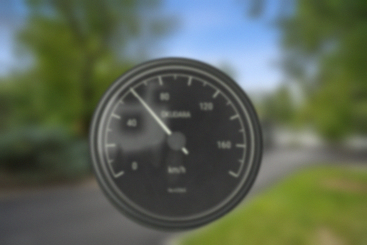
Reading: {"value": 60, "unit": "km/h"}
